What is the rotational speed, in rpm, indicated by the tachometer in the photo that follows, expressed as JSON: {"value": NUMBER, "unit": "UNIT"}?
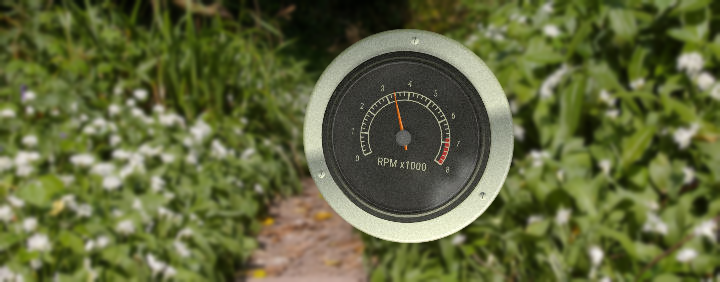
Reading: {"value": 3400, "unit": "rpm"}
